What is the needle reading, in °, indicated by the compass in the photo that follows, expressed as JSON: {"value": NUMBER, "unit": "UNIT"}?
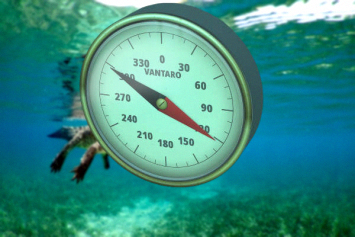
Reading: {"value": 120, "unit": "°"}
